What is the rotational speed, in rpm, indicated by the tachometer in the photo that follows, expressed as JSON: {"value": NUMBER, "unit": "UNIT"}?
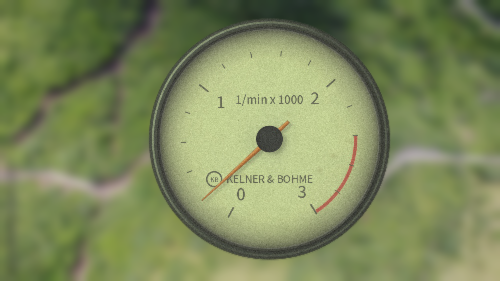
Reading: {"value": 200, "unit": "rpm"}
